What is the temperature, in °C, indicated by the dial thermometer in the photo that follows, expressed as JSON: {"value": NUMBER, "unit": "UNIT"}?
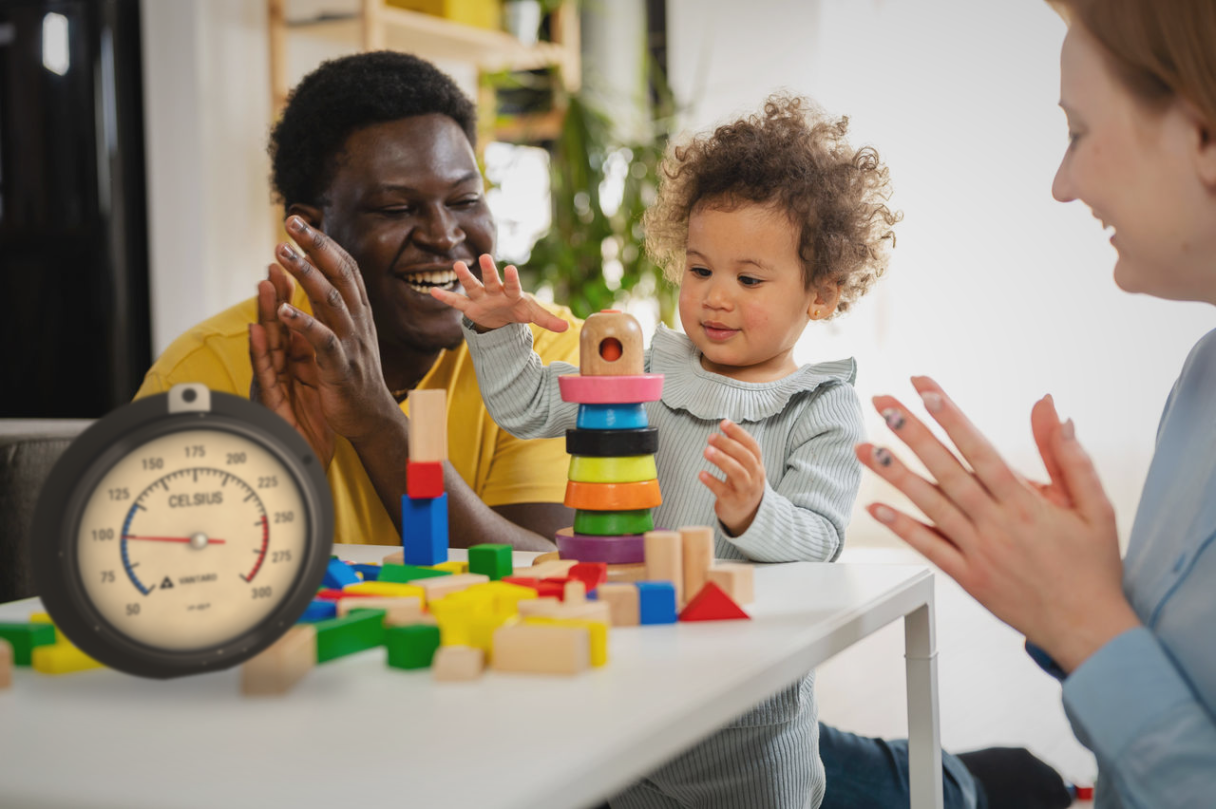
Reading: {"value": 100, "unit": "°C"}
